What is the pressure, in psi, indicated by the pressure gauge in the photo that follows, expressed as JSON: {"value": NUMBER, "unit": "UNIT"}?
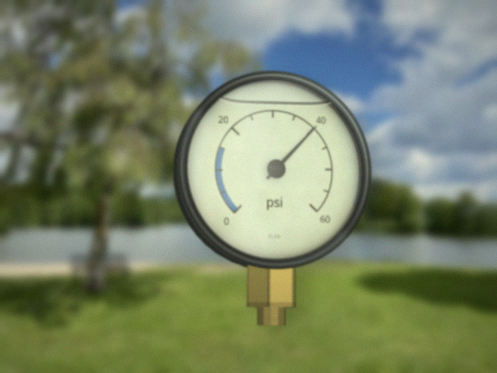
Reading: {"value": 40, "unit": "psi"}
